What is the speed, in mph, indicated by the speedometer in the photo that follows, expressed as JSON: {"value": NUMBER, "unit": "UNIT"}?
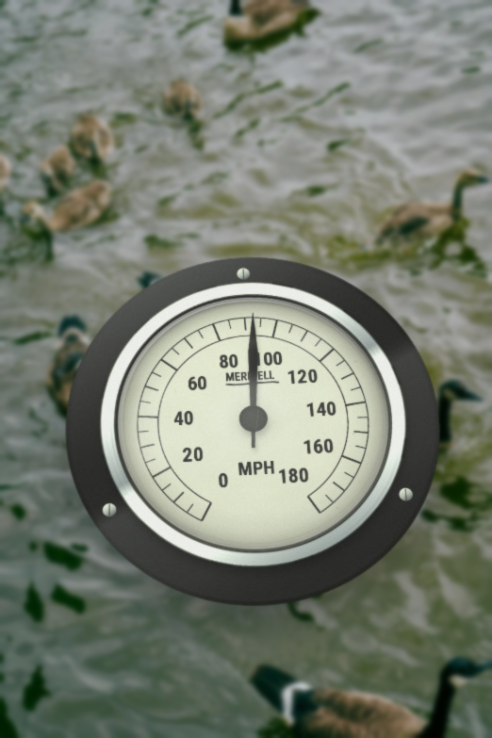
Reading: {"value": 92.5, "unit": "mph"}
